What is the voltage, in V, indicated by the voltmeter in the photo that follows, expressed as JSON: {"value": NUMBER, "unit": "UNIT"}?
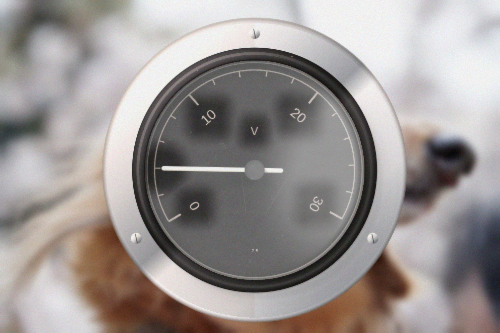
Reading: {"value": 4, "unit": "V"}
